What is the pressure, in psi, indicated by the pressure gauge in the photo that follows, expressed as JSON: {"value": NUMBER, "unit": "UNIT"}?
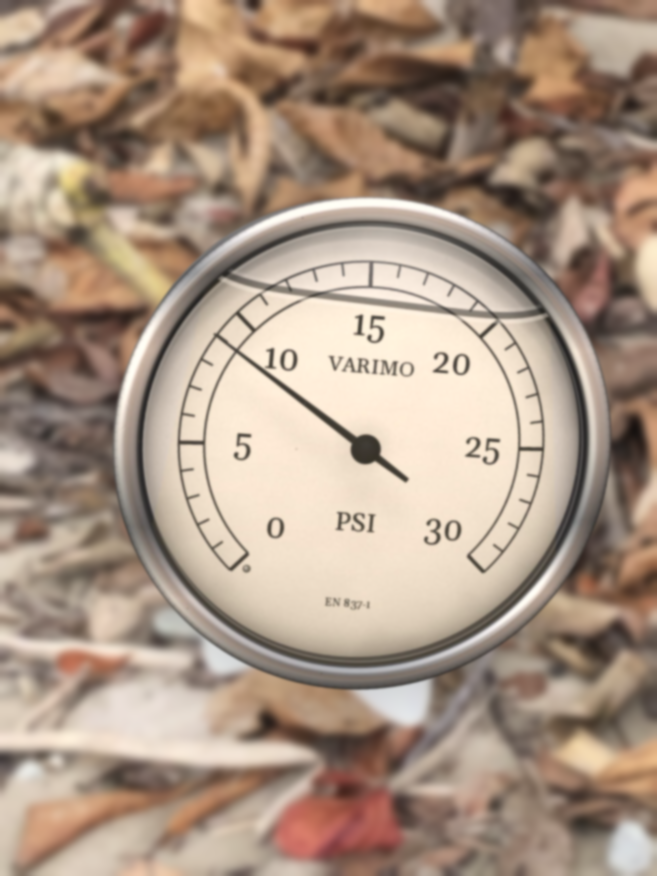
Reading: {"value": 9, "unit": "psi"}
